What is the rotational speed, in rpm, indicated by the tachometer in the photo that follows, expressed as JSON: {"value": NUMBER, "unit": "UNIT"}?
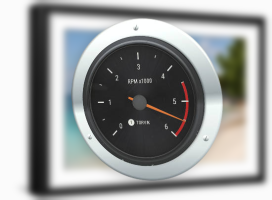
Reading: {"value": 5500, "unit": "rpm"}
